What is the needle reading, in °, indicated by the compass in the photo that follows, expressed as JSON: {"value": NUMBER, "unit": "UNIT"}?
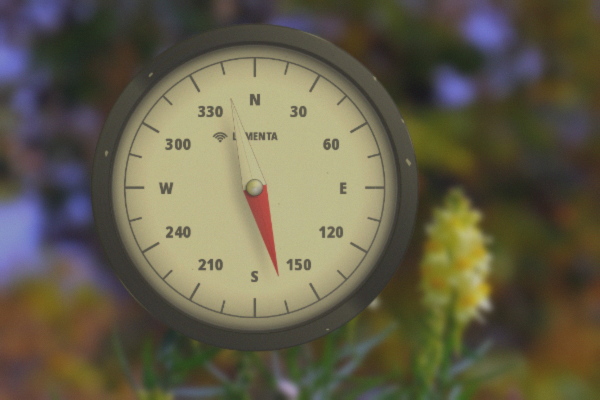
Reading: {"value": 165, "unit": "°"}
